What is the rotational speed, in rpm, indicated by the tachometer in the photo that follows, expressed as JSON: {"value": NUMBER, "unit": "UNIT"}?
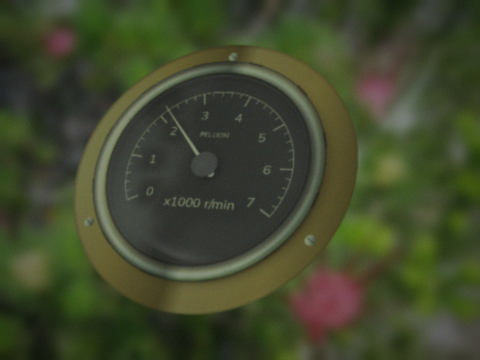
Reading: {"value": 2200, "unit": "rpm"}
